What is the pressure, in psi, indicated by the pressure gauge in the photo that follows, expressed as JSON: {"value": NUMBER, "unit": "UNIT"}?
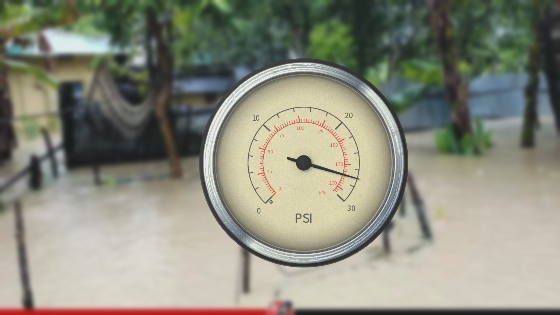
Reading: {"value": 27, "unit": "psi"}
